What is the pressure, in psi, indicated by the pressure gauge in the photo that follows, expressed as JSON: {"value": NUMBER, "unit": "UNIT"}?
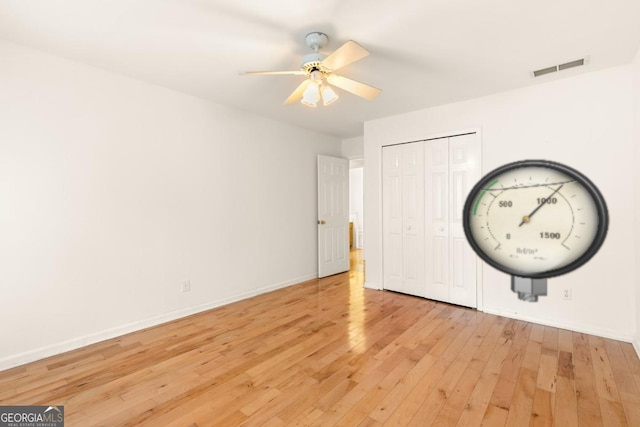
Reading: {"value": 1000, "unit": "psi"}
